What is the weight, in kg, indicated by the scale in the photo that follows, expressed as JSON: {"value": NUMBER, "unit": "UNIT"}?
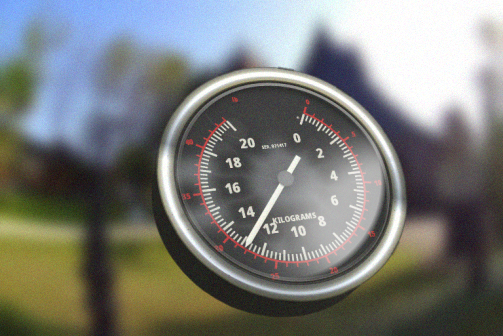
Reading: {"value": 12.8, "unit": "kg"}
